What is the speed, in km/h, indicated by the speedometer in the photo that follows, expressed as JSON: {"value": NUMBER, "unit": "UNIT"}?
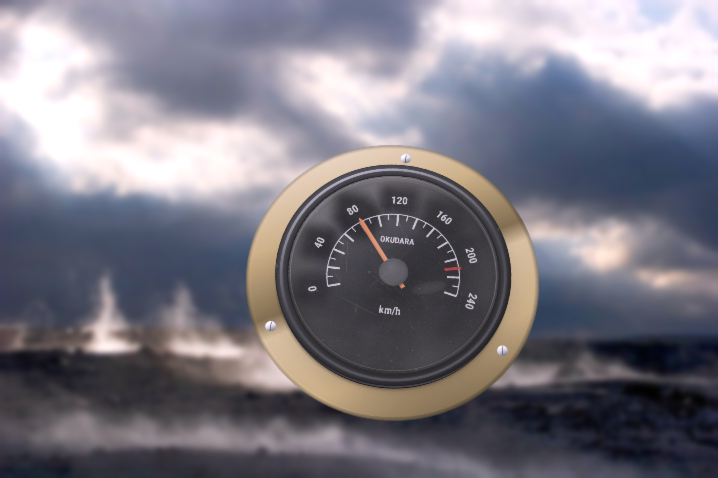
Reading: {"value": 80, "unit": "km/h"}
